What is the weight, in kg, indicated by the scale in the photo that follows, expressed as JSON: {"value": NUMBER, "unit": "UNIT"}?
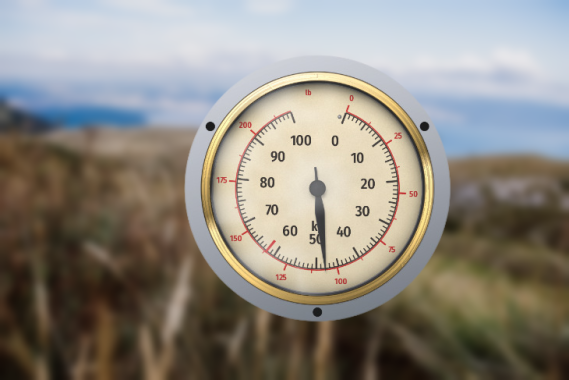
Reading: {"value": 48, "unit": "kg"}
